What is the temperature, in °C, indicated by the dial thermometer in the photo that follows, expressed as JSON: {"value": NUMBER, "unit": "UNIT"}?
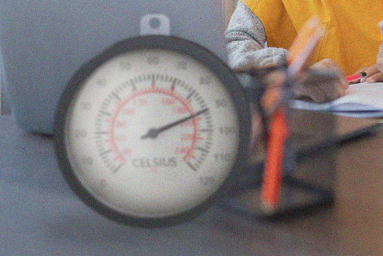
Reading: {"value": 90, "unit": "°C"}
